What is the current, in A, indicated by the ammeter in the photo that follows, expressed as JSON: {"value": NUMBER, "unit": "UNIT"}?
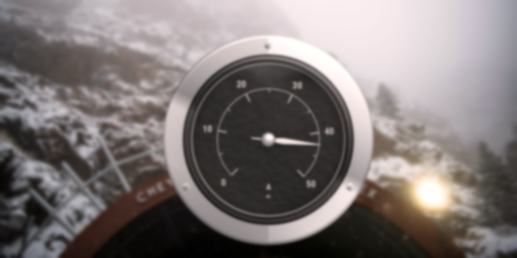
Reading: {"value": 42.5, "unit": "A"}
